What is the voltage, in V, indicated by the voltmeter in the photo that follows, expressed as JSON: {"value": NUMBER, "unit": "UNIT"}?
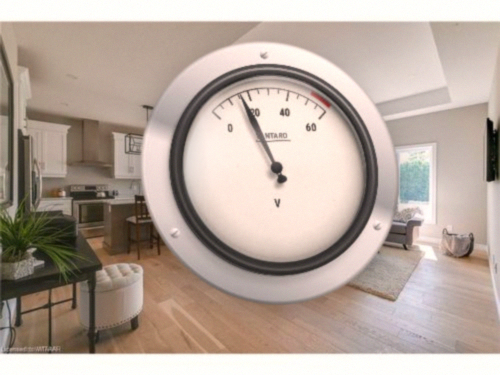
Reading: {"value": 15, "unit": "V"}
